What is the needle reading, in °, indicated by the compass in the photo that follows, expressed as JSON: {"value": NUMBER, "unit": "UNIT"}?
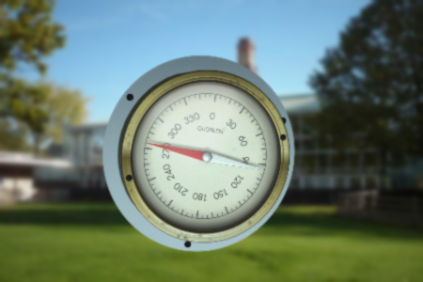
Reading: {"value": 275, "unit": "°"}
